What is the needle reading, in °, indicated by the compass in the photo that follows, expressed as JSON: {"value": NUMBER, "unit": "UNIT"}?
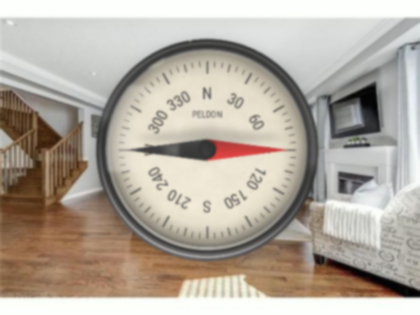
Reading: {"value": 90, "unit": "°"}
